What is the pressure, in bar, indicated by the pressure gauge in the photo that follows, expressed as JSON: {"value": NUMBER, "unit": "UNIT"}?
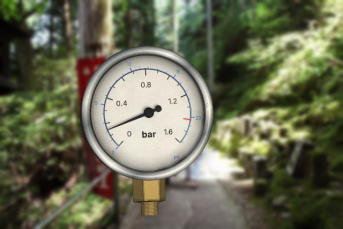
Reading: {"value": 0.15, "unit": "bar"}
